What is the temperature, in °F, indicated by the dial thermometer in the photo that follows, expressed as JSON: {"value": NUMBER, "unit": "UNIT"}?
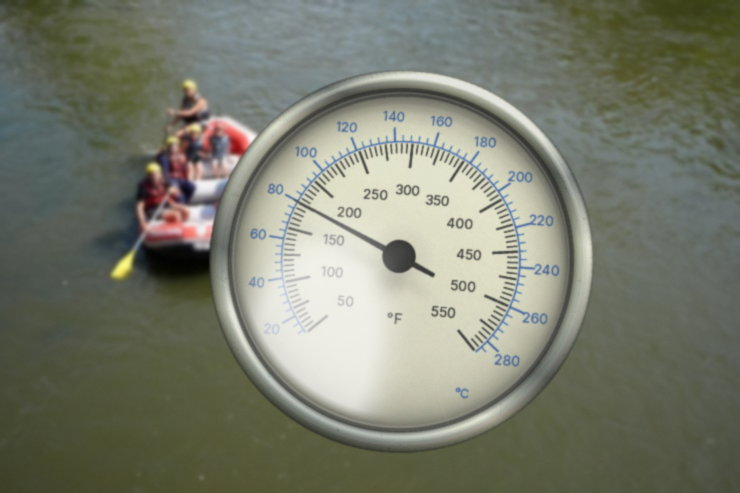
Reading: {"value": 175, "unit": "°F"}
